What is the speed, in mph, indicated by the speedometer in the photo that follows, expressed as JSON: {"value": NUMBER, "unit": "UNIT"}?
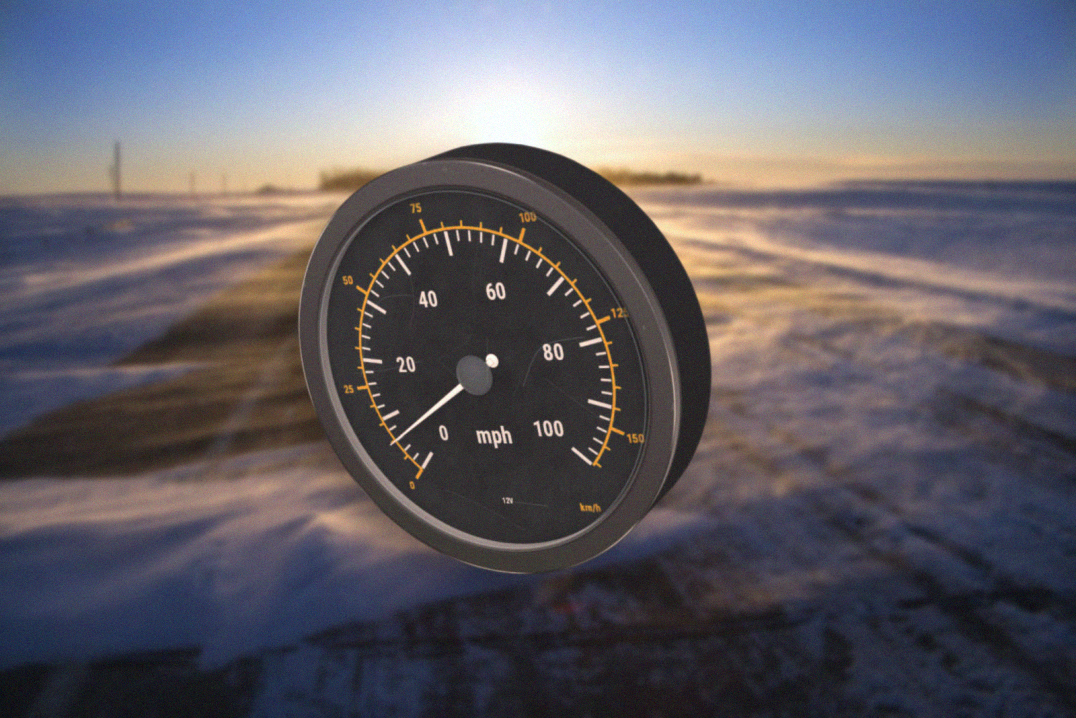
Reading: {"value": 6, "unit": "mph"}
